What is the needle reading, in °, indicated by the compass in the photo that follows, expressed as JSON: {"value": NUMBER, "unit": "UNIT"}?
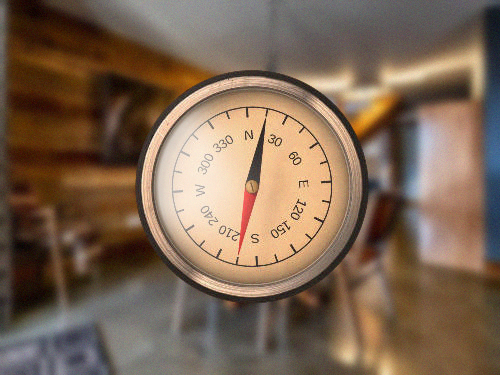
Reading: {"value": 195, "unit": "°"}
